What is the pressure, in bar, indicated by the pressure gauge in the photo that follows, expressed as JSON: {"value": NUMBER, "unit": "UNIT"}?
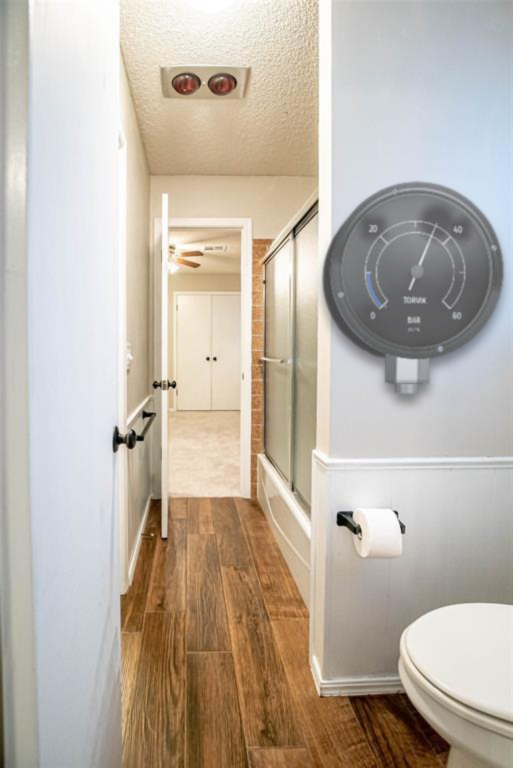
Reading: {"value": 35, "unit": "bar"}
